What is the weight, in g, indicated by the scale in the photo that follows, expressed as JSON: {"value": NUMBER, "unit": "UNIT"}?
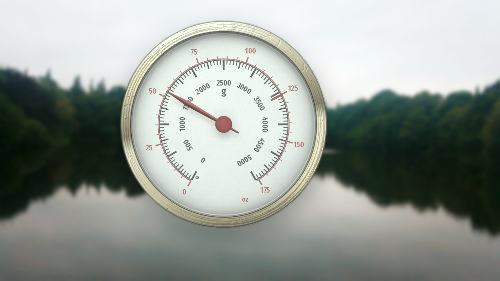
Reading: {"value": 1500, "unit": "g"}
